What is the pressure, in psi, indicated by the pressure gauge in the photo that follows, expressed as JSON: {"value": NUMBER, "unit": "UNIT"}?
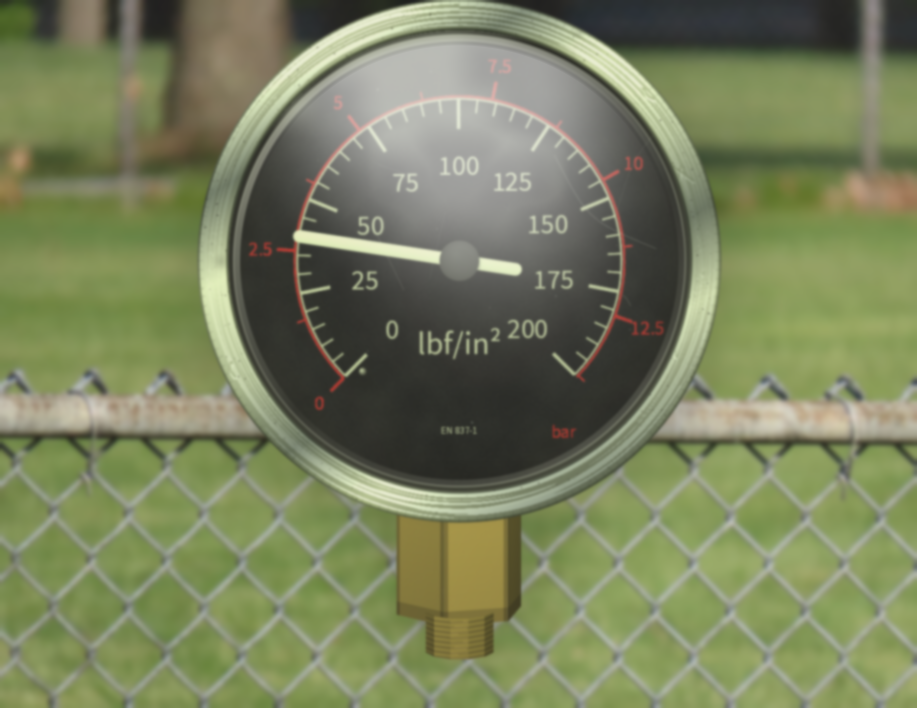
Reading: {"value": 40, "unit": "psi"}
